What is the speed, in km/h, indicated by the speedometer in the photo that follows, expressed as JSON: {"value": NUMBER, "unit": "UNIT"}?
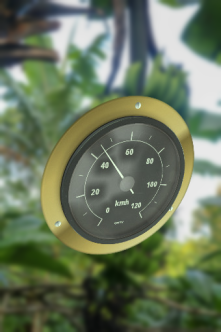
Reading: {"value": 45, "unit": "km/h"}
